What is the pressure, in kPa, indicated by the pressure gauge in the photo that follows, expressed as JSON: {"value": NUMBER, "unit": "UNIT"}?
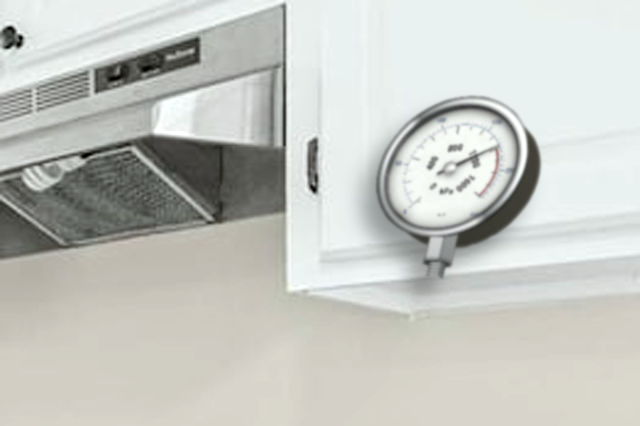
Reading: {"value": 1200, "unit": "kPa"}
